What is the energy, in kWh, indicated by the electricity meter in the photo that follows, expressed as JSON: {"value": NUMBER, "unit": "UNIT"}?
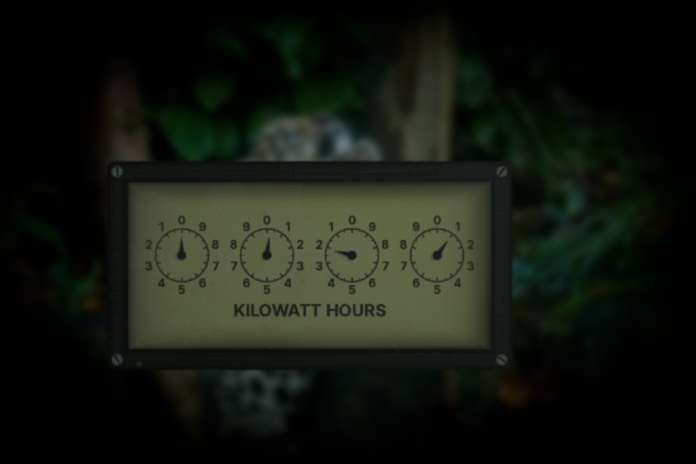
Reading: {"value": 21, "unit": "kWh"}
